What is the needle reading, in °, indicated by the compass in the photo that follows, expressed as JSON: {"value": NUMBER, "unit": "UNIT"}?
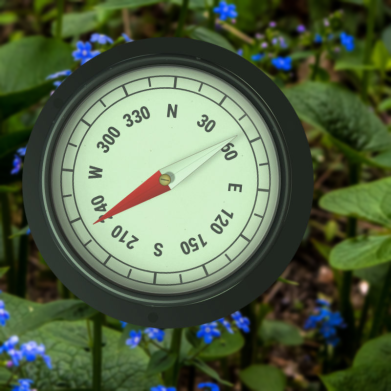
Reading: {"value": 232.5, "unit": "°"}
